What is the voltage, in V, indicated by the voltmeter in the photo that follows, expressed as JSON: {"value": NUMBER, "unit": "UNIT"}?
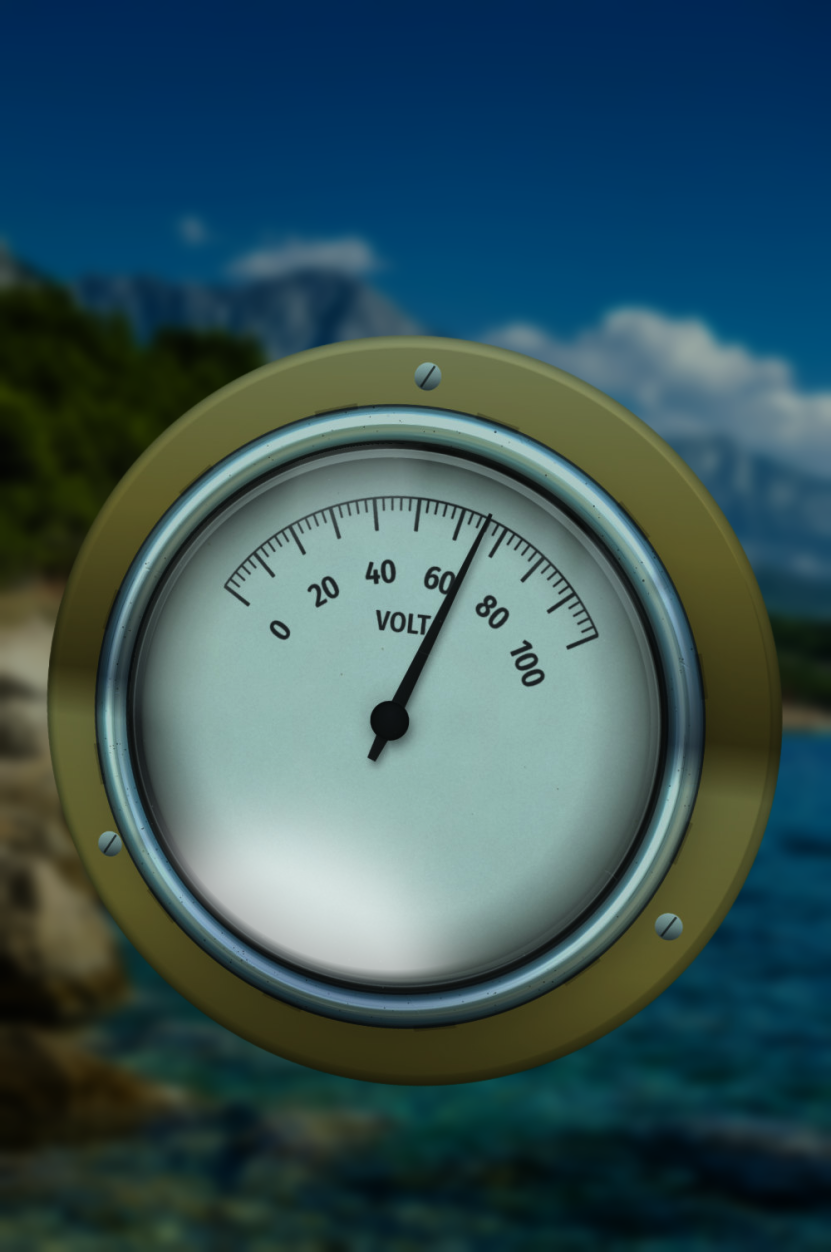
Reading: {"value": 66, "unit": "V"}
